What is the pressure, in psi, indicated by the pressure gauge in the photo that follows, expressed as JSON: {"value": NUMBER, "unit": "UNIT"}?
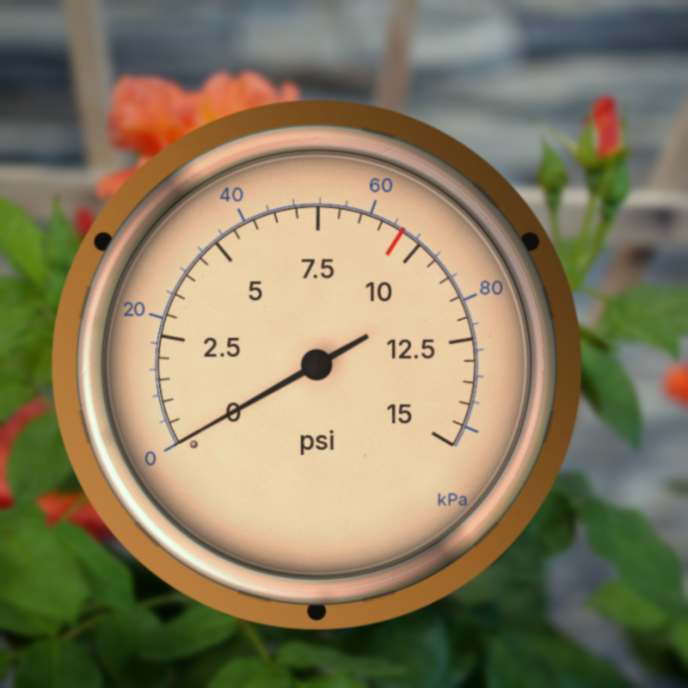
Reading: {"value": 0, "unit": "psi"}
